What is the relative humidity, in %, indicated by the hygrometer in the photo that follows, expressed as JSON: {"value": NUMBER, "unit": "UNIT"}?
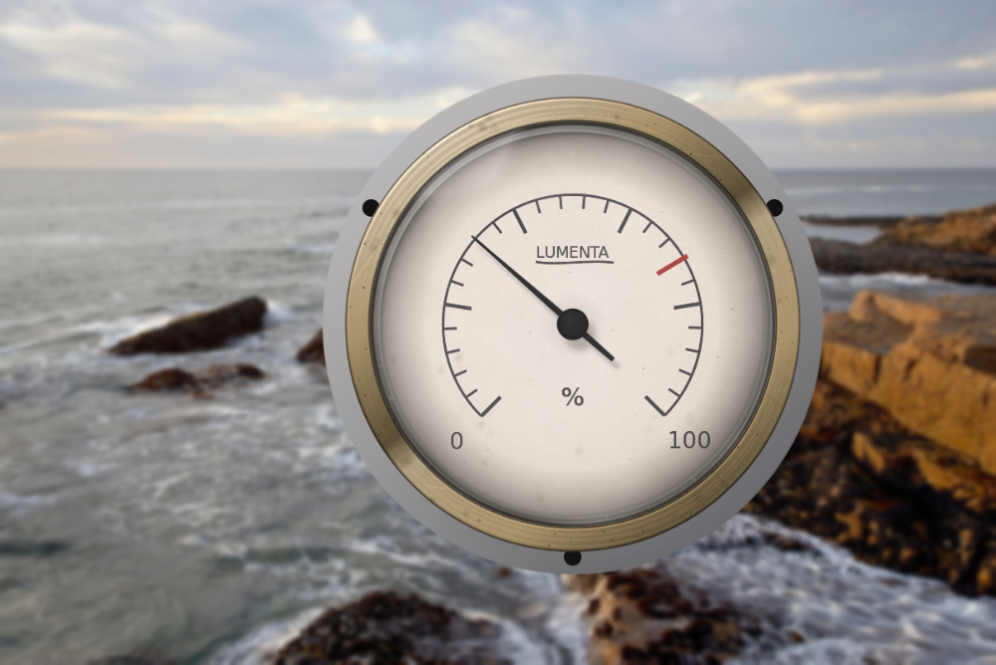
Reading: {"value": 32, "unit": "%"}
